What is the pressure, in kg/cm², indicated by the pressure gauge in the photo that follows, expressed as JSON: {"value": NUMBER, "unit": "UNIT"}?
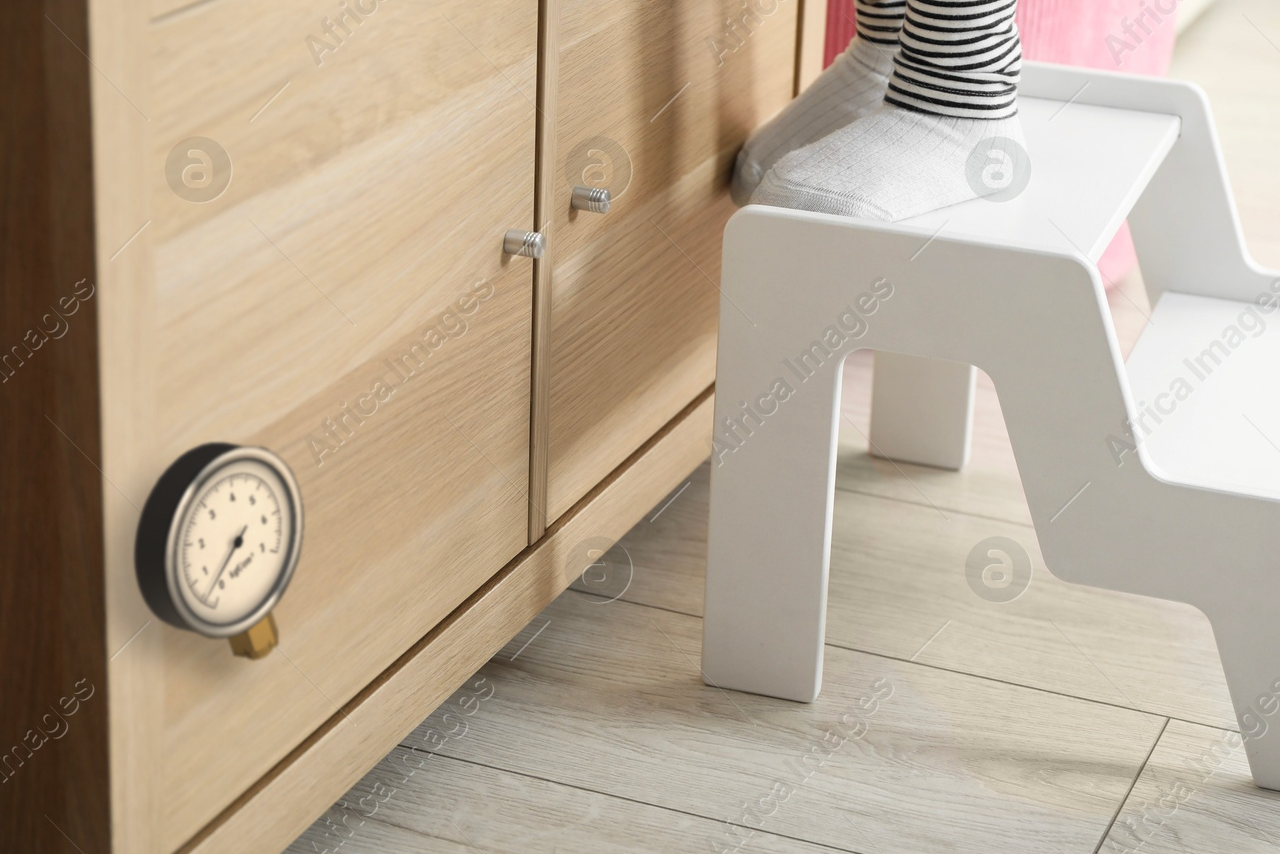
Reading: {"value": 0.5, "unit": "kg/cm²"}
